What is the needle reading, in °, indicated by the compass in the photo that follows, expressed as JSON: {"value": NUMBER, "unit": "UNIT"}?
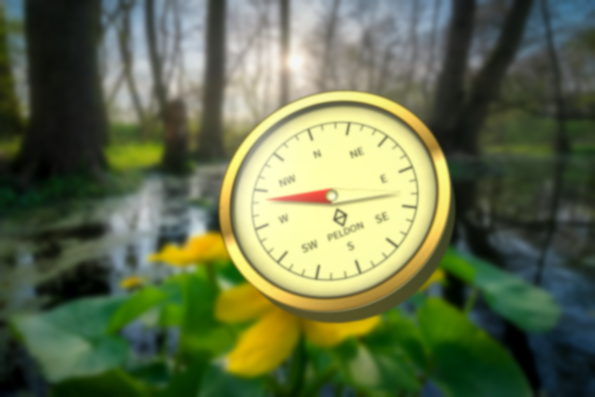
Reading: {"value": 290, "unit": "°"}
